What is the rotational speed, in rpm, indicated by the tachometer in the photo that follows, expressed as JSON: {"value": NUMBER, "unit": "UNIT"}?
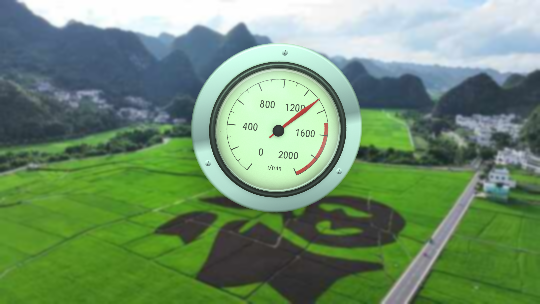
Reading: {"value": 1300, "unit": "rpm"}
